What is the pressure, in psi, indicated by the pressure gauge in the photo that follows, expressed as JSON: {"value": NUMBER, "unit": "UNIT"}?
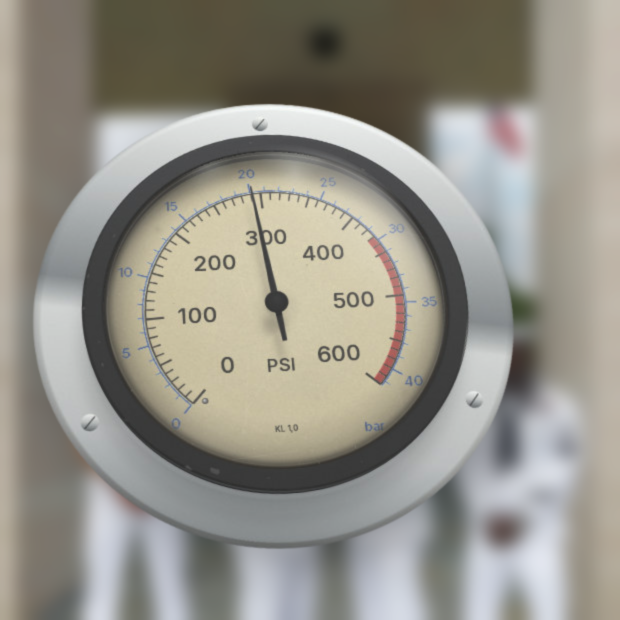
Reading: {"value": 290, "unit": "psi"}
